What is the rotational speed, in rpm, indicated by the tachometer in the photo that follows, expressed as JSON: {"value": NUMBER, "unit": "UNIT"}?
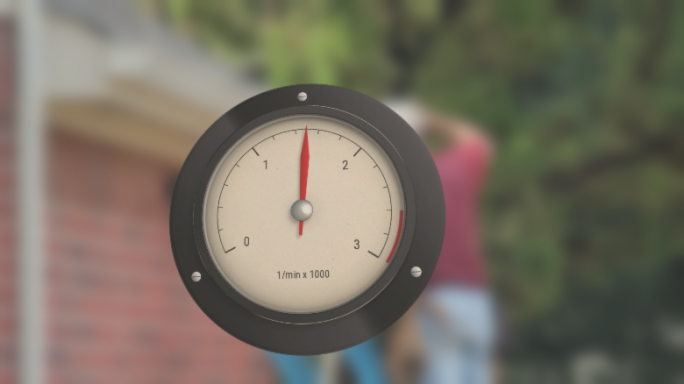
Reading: {"value": 1500, "unit": "rpm"}
